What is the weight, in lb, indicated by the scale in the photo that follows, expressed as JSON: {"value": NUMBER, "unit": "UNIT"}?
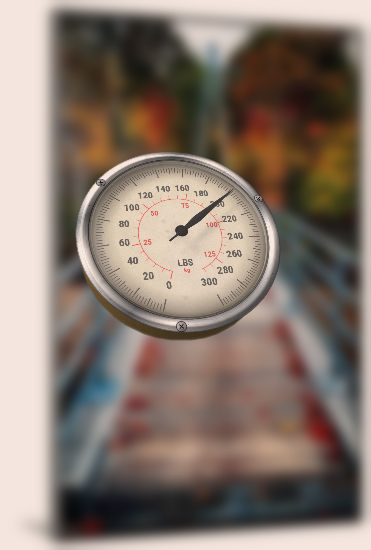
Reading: {"value": 200, "unit": "lb"}
